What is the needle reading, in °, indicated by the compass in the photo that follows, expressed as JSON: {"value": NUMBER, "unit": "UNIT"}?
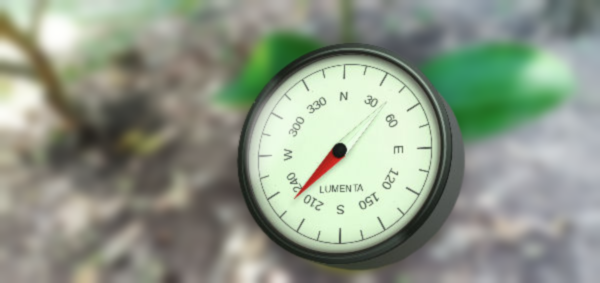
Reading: {"value": 225, "unit": "°"}
